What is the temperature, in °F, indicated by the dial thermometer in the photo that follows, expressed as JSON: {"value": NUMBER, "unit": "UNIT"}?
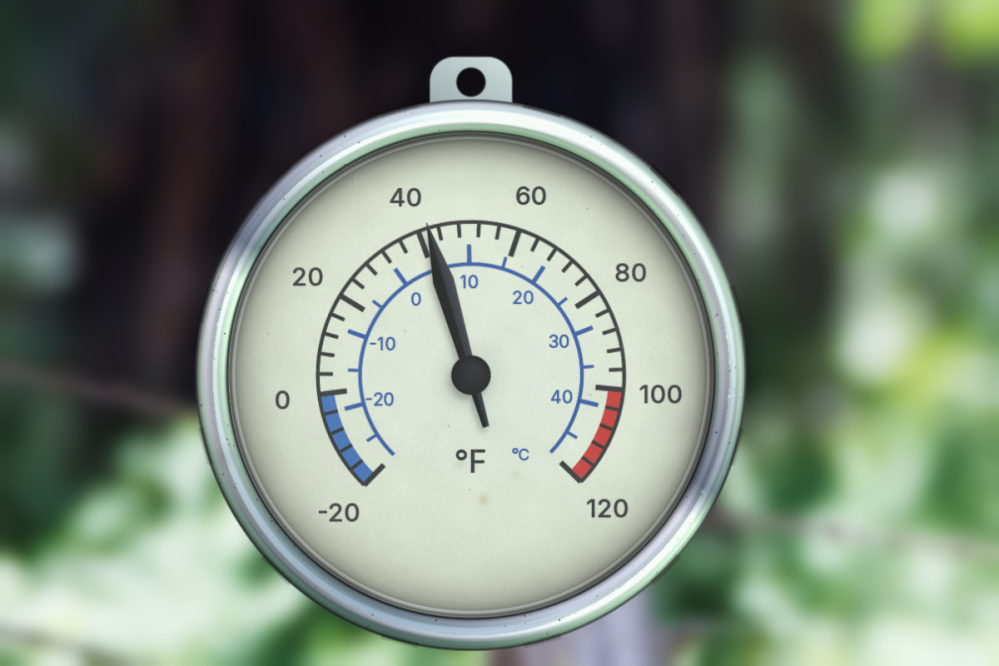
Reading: {"value": 42, "unit": "°F"}
